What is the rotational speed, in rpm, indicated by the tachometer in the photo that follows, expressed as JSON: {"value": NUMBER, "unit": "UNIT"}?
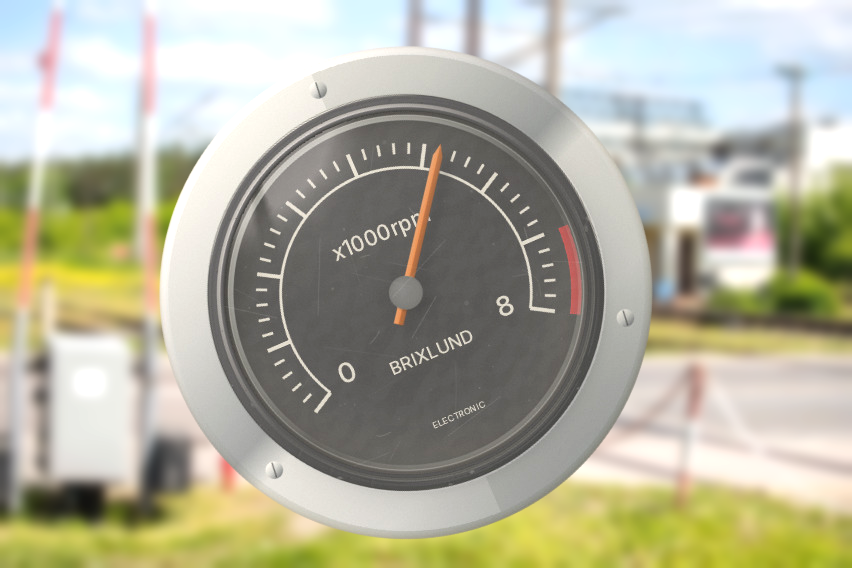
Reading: {"value": 5200, "unit": "rpm"}
